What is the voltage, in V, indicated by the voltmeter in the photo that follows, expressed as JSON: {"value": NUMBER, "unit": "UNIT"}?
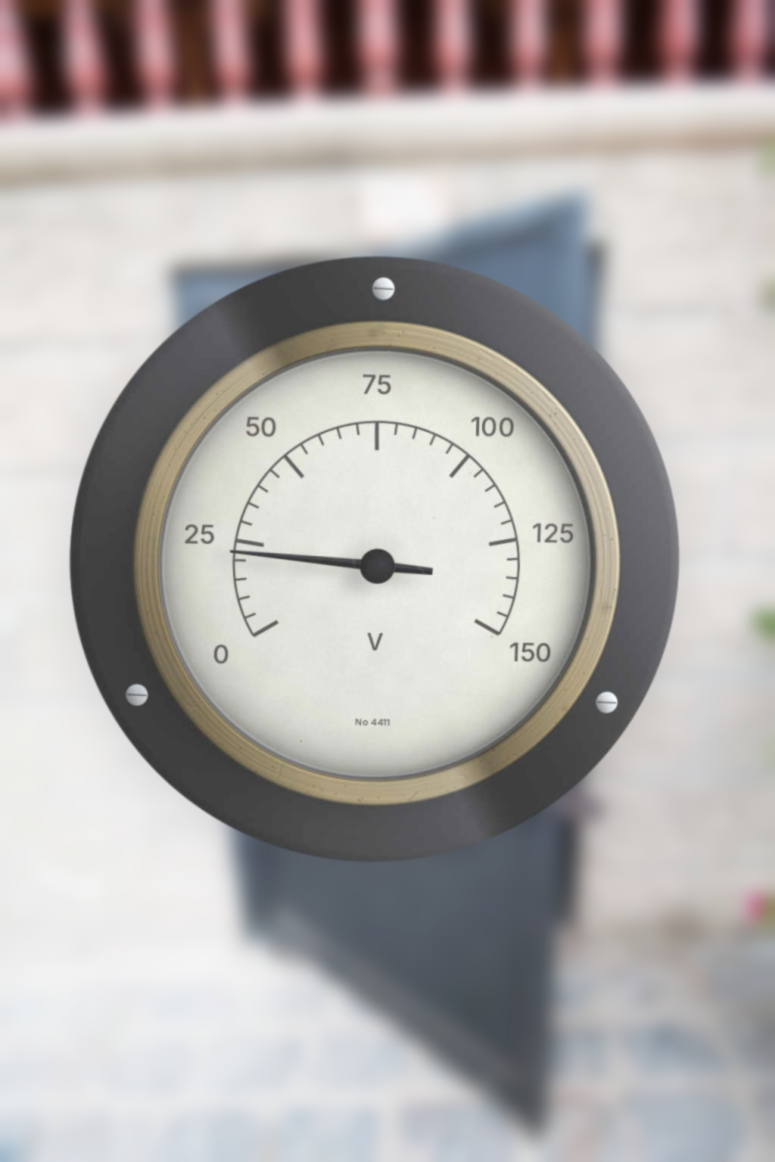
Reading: {"value": 22.5, "unit": "V"}
